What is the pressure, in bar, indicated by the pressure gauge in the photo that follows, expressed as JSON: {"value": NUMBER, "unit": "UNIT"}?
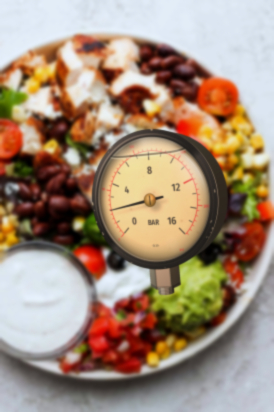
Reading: {"value": 2, "unit": "bar"}
